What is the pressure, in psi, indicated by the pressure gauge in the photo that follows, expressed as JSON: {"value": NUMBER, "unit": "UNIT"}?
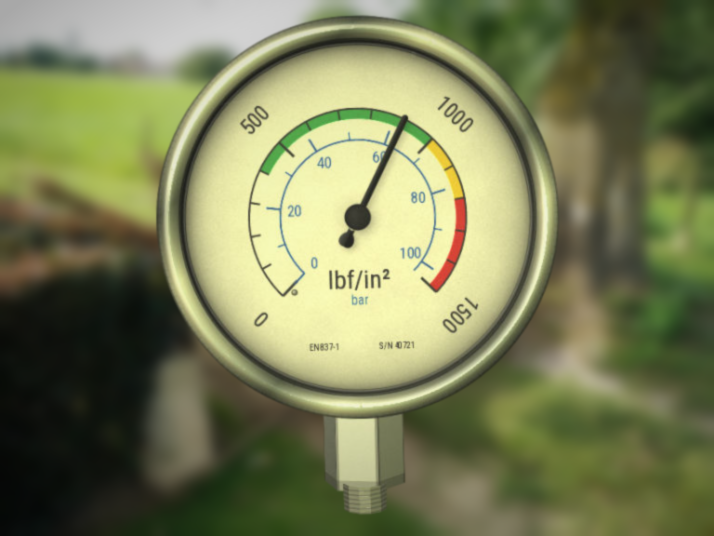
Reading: {"value": 900, "unit": "psi"}
